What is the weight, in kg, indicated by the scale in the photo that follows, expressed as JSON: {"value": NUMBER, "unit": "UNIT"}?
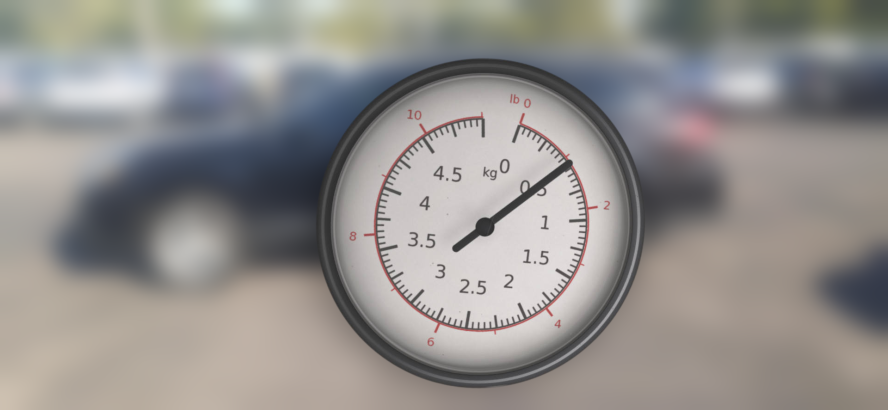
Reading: {"value": 0.5, "unit": "kg"}
